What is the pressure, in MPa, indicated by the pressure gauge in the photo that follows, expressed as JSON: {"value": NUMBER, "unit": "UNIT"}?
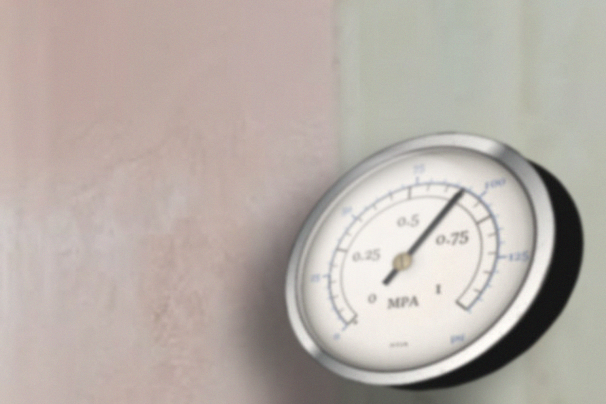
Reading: {"value": 0.65, "unit": "MPa"}
